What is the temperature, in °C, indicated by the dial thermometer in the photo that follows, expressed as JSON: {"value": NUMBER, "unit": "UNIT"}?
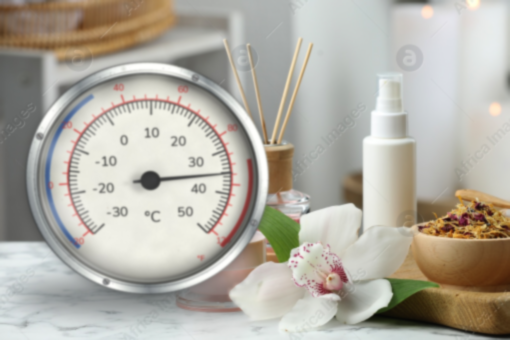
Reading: {"value": 35, "unit": "°C"}
